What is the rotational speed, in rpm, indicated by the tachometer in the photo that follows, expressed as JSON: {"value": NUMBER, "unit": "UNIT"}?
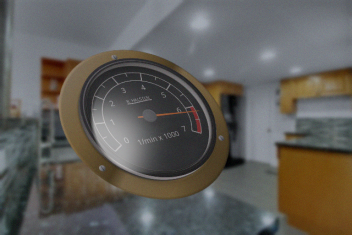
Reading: {"value": 6250, "unit": "rpm"}
